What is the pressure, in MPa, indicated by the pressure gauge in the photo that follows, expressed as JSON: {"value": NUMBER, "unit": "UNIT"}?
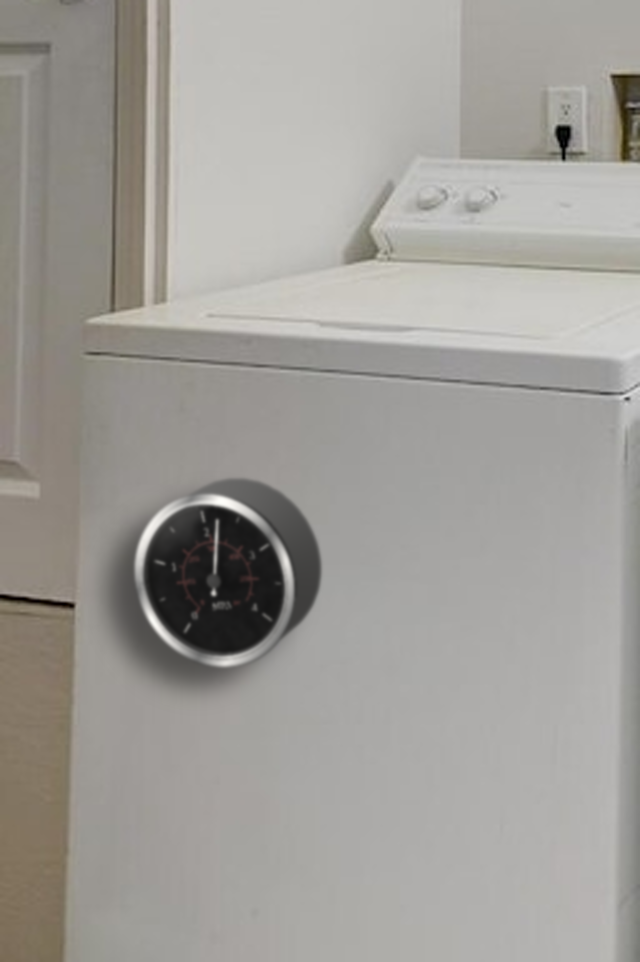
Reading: {"value": 2.25, "unit": "MPa"}
